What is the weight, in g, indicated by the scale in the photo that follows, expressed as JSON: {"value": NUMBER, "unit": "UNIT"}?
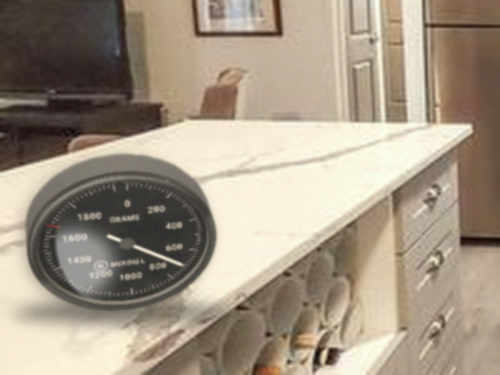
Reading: {"value": 700, "unit": "g"}
